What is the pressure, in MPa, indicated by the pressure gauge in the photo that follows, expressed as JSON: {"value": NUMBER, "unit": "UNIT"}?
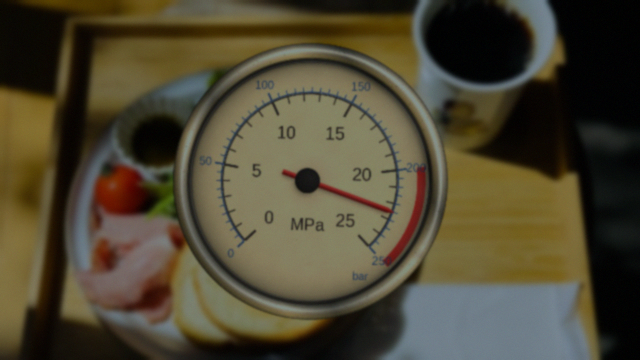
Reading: {"value": 22.5, "unit": "MPa"}
